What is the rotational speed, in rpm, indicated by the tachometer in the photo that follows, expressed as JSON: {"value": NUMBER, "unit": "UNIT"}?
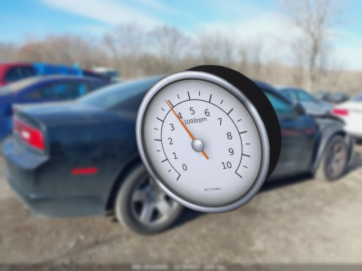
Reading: {"value": 4000, "unit": "rpm"}
